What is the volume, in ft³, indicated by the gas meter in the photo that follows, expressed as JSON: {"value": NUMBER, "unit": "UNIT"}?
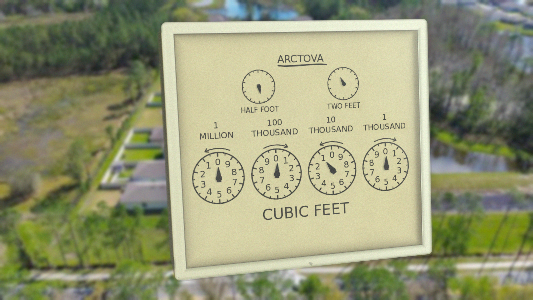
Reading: {"value": 1000, "unit": "ft³"}
